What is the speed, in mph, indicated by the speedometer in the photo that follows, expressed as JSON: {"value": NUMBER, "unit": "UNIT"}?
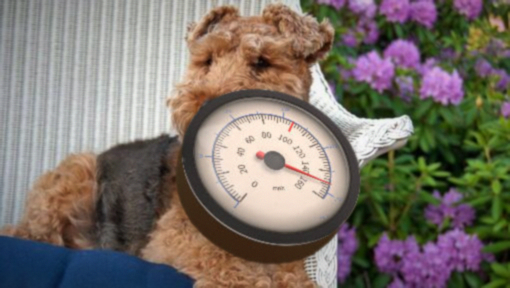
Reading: {"value": 150, "unit": "mph"}
